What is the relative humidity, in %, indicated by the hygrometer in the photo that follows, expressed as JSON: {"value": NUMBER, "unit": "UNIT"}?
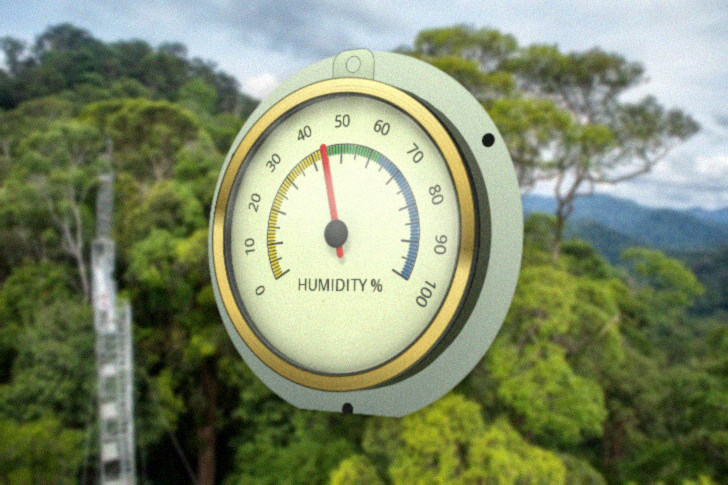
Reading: {"value": 45, "unit": "%"}
